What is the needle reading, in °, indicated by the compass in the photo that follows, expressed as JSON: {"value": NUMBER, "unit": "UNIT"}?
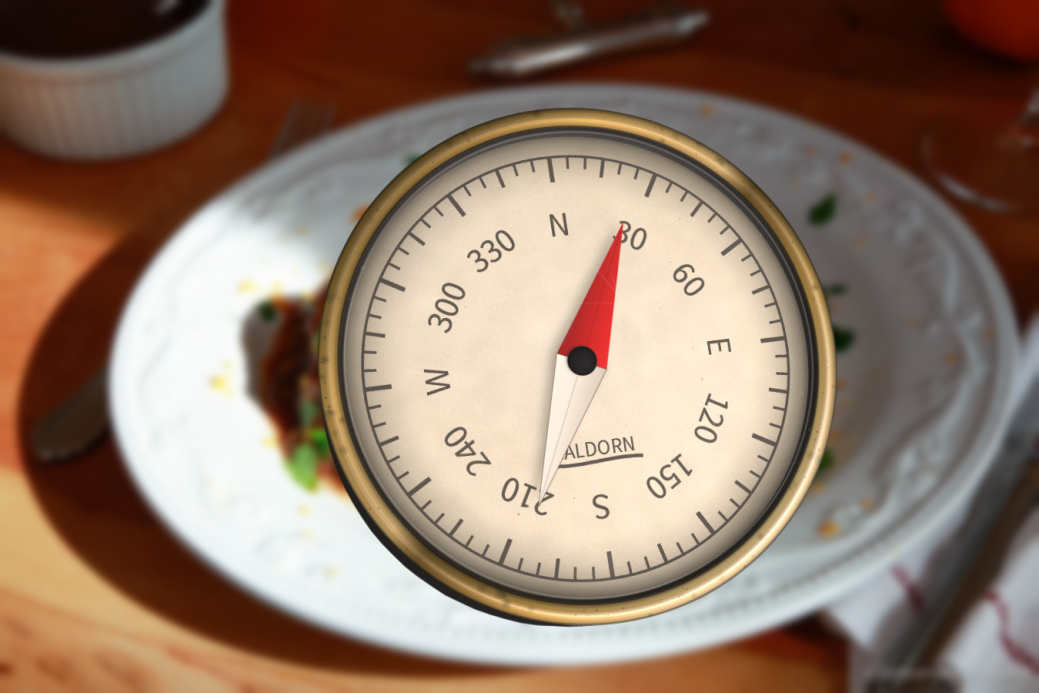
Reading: {"value": 25, "unit": "°"}
